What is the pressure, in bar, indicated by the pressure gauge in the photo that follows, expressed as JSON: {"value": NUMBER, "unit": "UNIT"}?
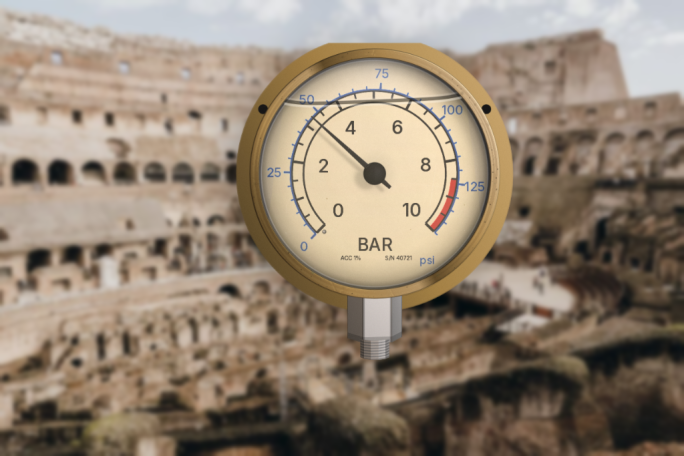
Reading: {"value": 3.25, "unit": "bar"}
